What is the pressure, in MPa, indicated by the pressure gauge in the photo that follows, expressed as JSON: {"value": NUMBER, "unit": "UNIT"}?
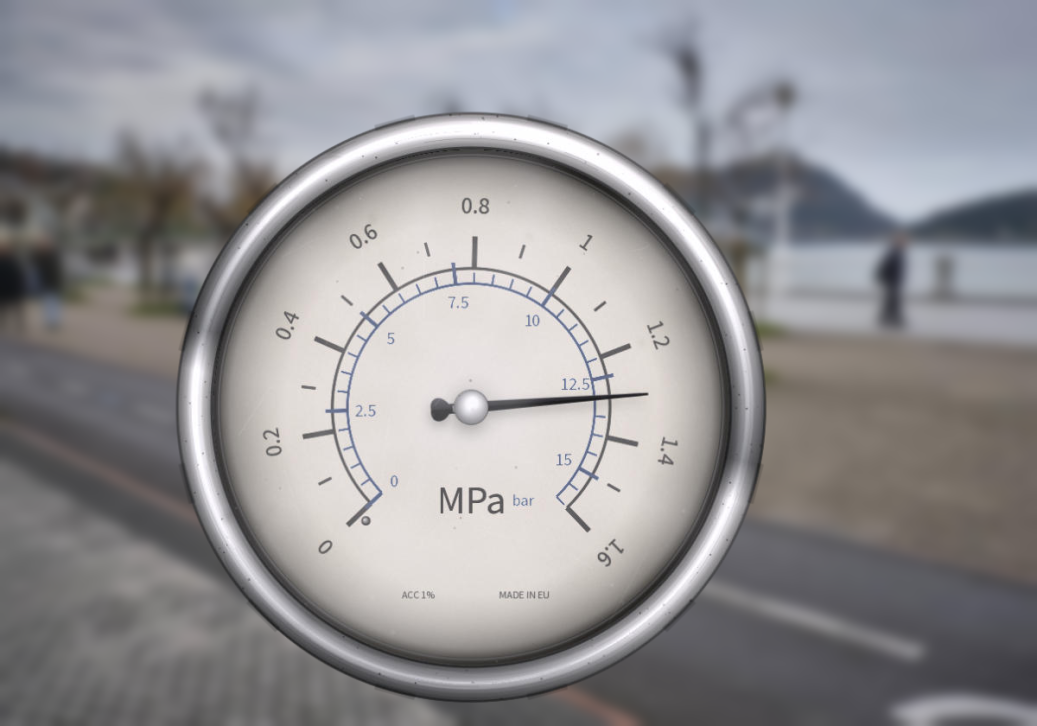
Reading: {"value": 1.3, "unit": "MPa"}
